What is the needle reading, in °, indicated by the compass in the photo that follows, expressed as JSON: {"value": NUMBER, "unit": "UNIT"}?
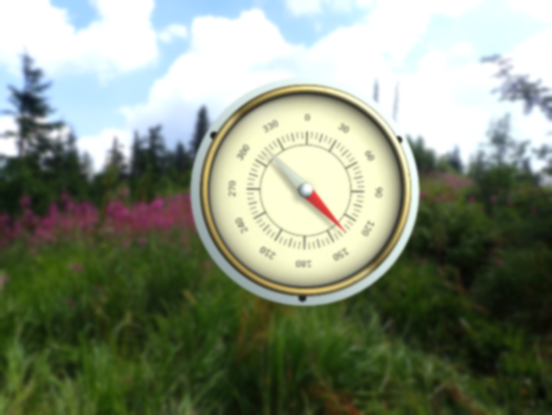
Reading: {"value": 135, "unit": "°"}
